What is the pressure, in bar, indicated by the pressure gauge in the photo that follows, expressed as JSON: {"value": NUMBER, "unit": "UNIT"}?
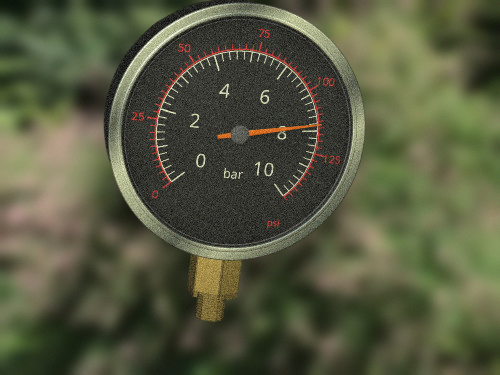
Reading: {"value": 7.8, "unit": "bar"}
